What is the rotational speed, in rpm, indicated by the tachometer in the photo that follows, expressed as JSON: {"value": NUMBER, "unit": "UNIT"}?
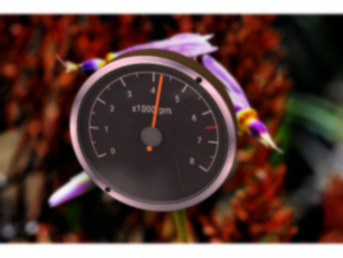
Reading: {"value": 4250, "unit": "rpm"}
